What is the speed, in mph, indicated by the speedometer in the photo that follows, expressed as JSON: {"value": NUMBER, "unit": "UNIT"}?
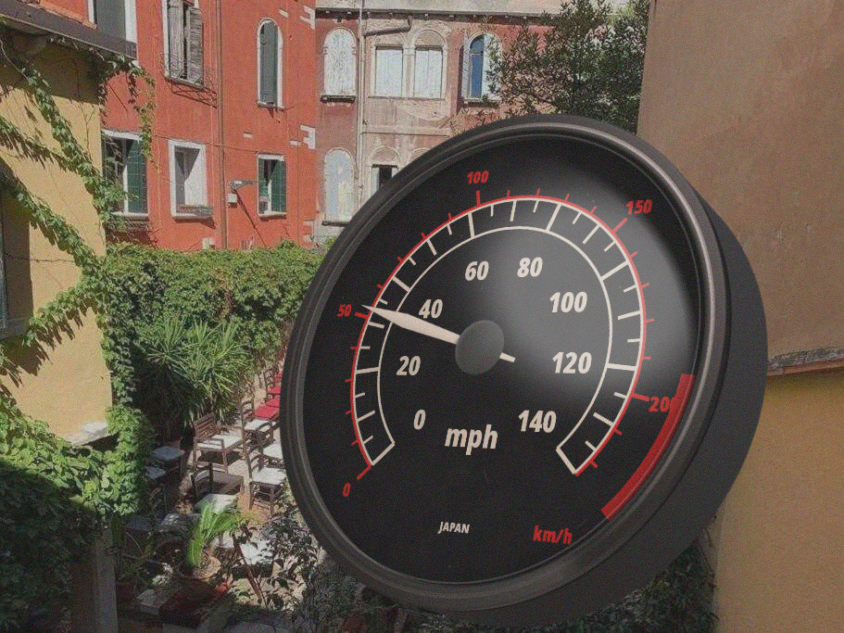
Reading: {"value": 32.5, "unit": "mph"}
